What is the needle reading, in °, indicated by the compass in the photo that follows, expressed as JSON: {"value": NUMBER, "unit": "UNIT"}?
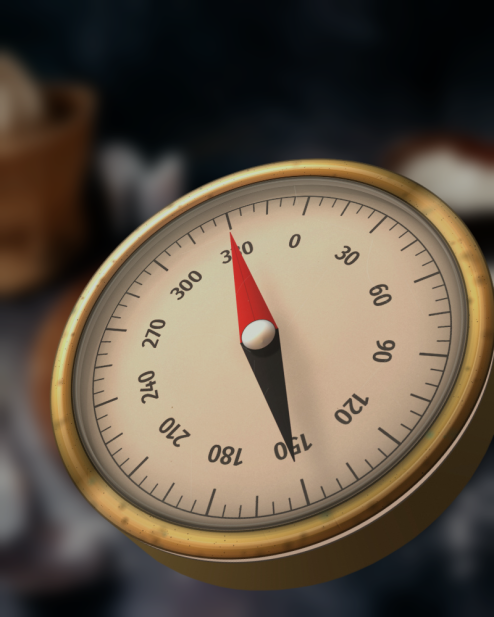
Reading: {"value": 330, "unit": "°"}
